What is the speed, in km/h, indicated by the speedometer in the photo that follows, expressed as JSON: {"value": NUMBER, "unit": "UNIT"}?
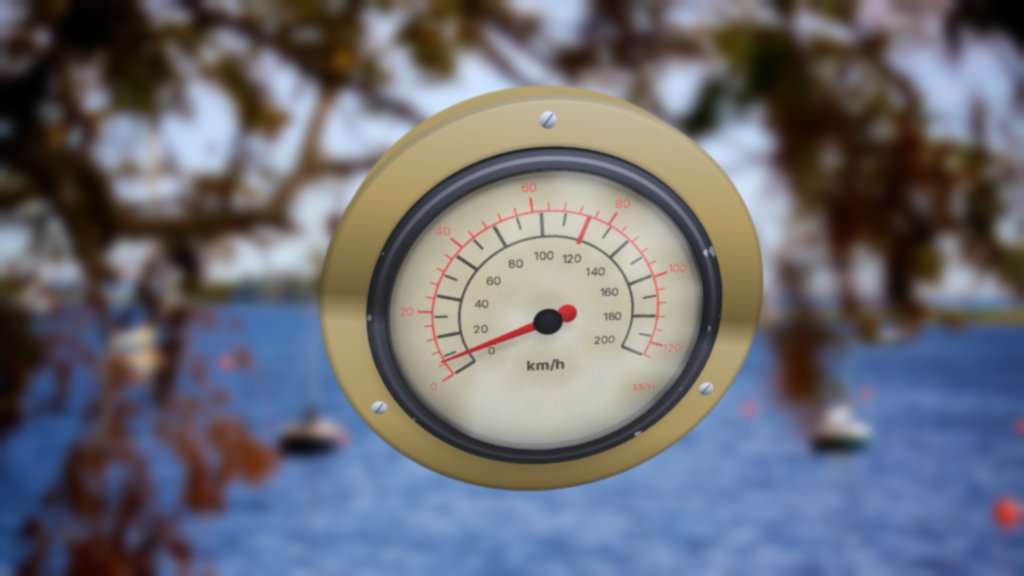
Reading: {"value": 10, "unit": "km/h"}
